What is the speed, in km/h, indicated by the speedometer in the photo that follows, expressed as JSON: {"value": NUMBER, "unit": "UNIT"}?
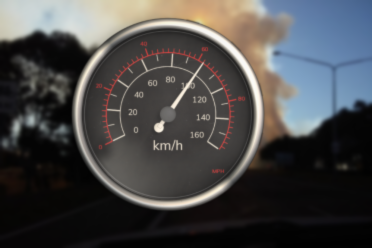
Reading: {"value": 100, "unit": "km/h"}
